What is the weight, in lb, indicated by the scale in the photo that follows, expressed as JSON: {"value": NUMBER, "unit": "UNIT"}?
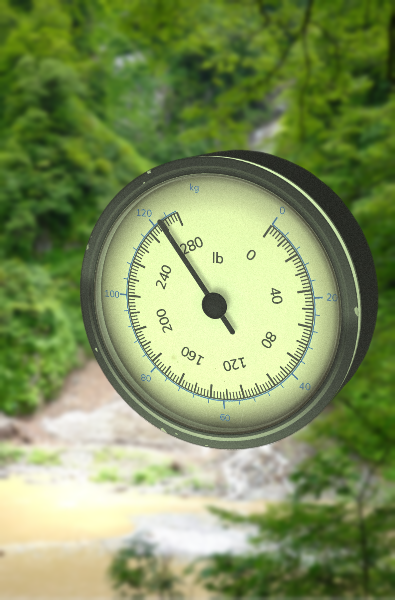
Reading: {"value": 270, "unit": "lb"}
